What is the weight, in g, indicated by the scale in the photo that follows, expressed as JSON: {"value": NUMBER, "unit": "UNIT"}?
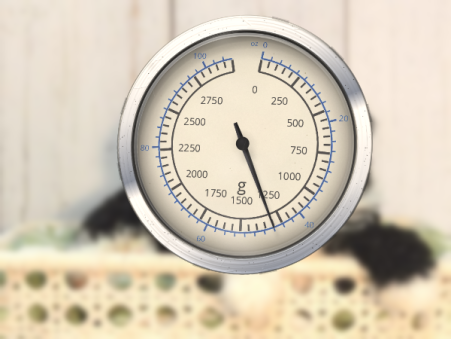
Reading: {"value": 1300, "unit": "g"}
